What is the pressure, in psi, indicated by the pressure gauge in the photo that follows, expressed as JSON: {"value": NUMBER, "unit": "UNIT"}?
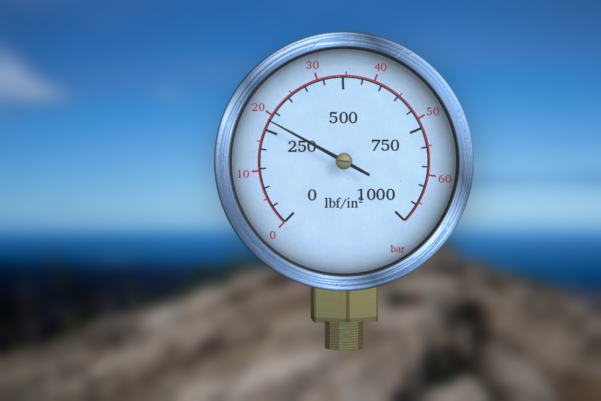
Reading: {"value": 275, "unit": "psi"}
